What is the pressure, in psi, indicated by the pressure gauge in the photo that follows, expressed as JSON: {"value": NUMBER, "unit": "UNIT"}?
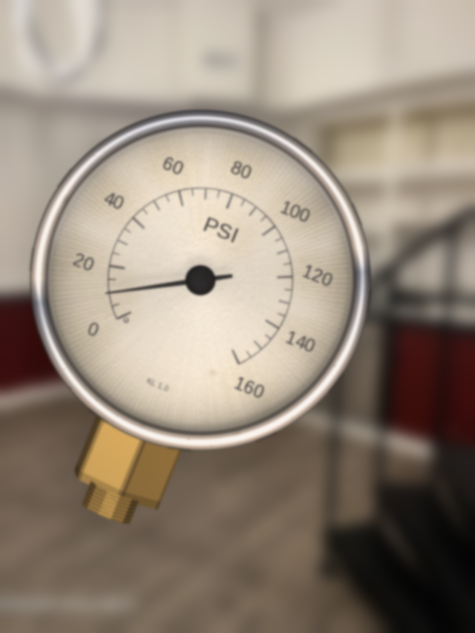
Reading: {"value": 10, "unit": "psi"}
